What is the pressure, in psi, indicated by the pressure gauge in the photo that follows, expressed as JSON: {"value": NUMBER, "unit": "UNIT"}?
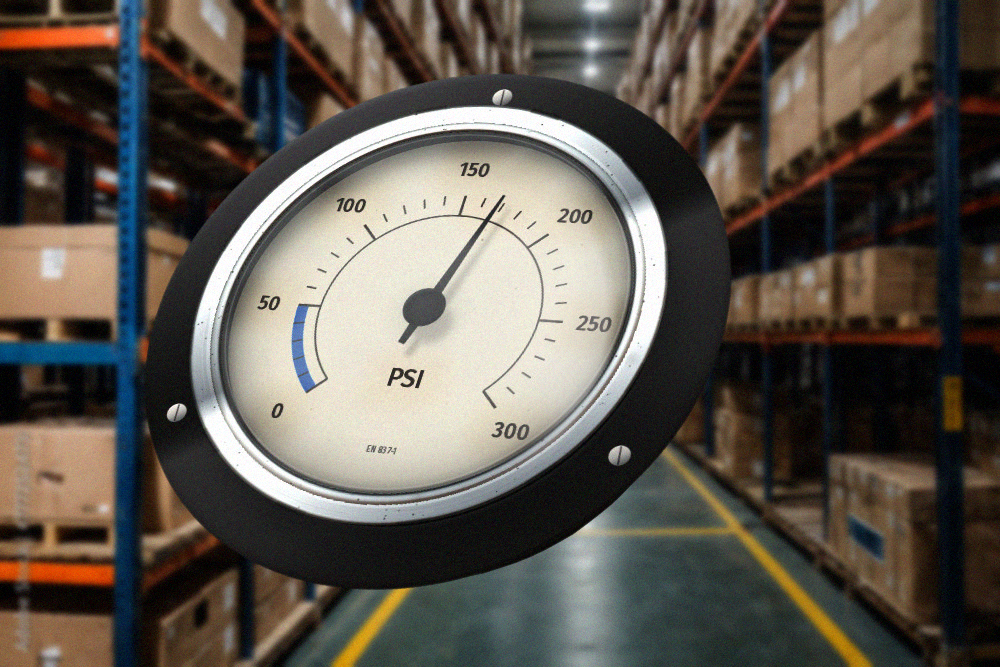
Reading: {"value": 170, "unit": "psi"}
